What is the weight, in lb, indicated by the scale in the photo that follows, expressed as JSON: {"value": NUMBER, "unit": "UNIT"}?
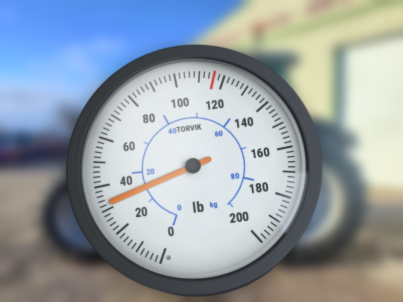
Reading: {"value": 32, "unit": "lb"}
